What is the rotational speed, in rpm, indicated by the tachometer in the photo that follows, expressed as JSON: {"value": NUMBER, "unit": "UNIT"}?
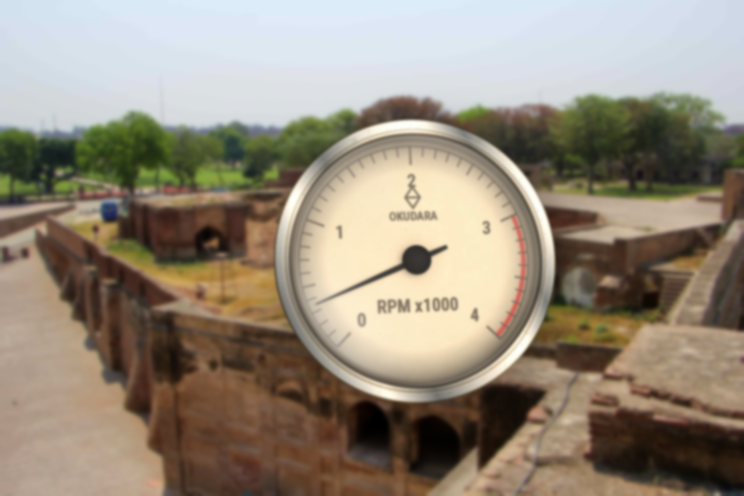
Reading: {"value": 350, "unit": "rpm"}
